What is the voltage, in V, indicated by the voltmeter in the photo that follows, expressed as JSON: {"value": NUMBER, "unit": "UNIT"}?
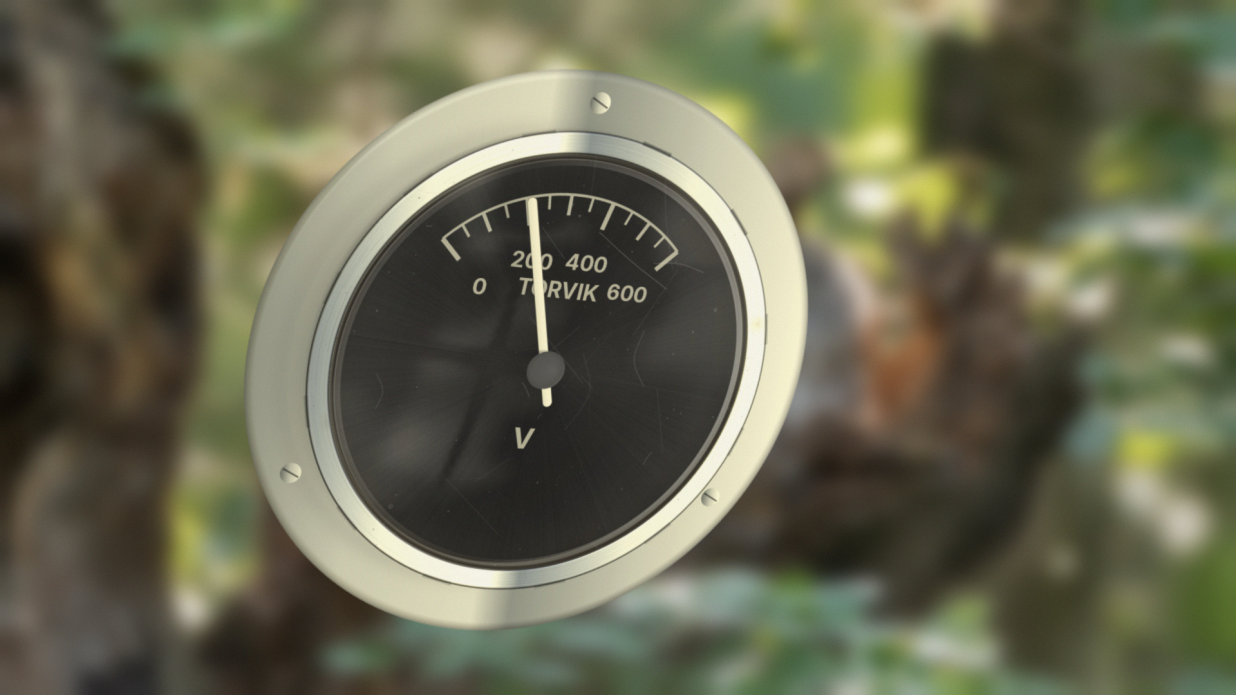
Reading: {"value": 200, "unit": "V"}
